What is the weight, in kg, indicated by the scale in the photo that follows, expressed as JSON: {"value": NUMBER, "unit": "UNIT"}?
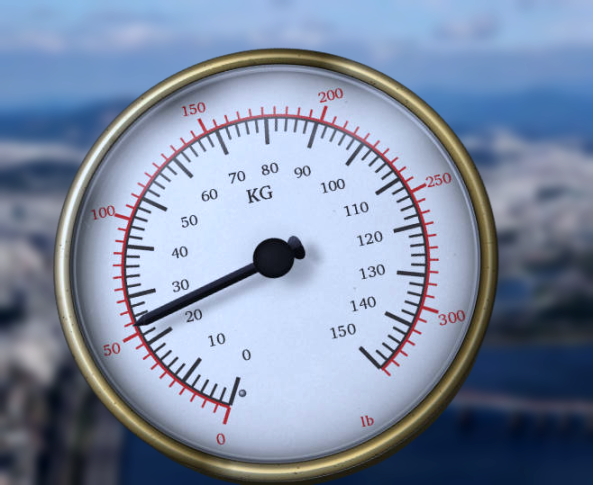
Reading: {"value": 24, "unit": "kg"}
